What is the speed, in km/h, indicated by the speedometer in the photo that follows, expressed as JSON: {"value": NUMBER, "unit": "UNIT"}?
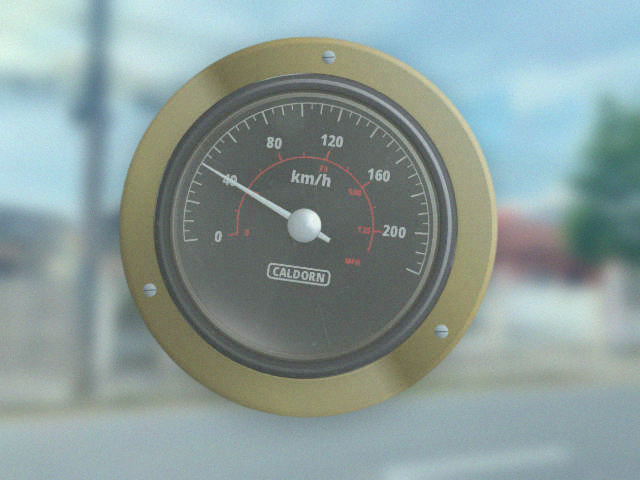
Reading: {"value": 40, "unit": "km/h"}
